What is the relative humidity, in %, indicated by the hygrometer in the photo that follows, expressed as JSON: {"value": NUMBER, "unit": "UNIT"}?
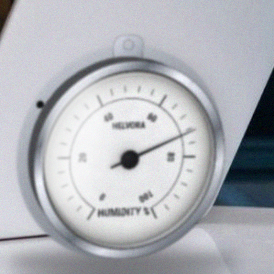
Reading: {"value": 72, "unit": "%"}
